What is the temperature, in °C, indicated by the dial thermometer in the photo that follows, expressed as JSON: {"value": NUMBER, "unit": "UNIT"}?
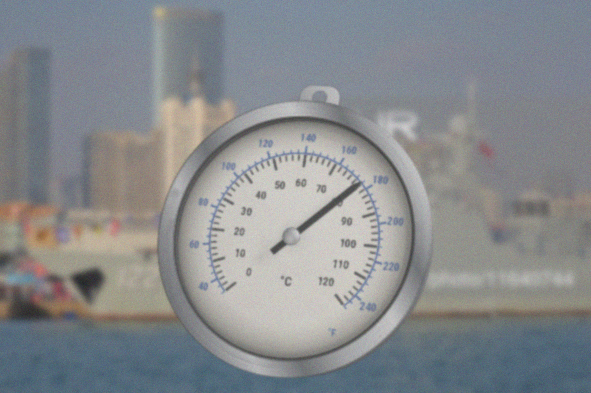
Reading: {"value": 80, "unit": "°C"}
